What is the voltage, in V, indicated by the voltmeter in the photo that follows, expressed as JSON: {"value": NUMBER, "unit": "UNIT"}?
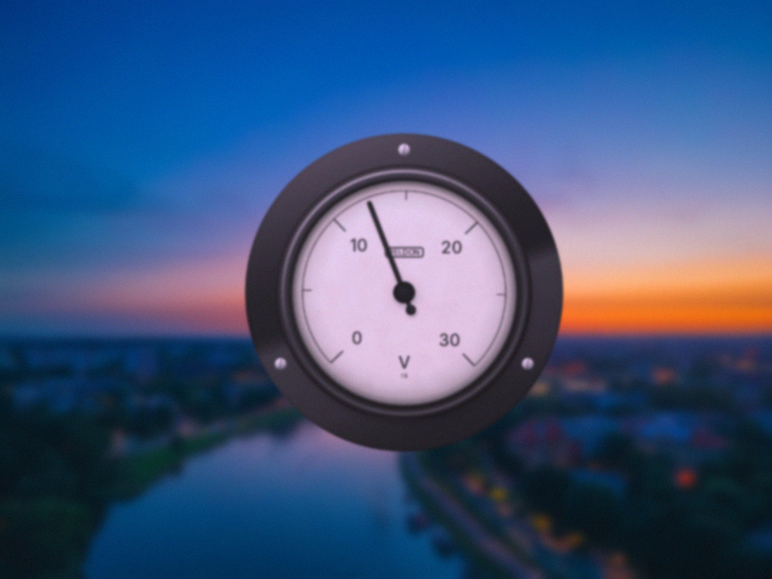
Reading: {"value": 12.5, "unit": "V"}
